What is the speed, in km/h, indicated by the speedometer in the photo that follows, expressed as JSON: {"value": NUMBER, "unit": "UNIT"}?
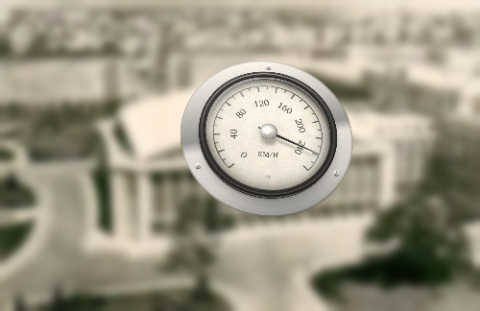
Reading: {"value": 240, "unit": "km/h"}
